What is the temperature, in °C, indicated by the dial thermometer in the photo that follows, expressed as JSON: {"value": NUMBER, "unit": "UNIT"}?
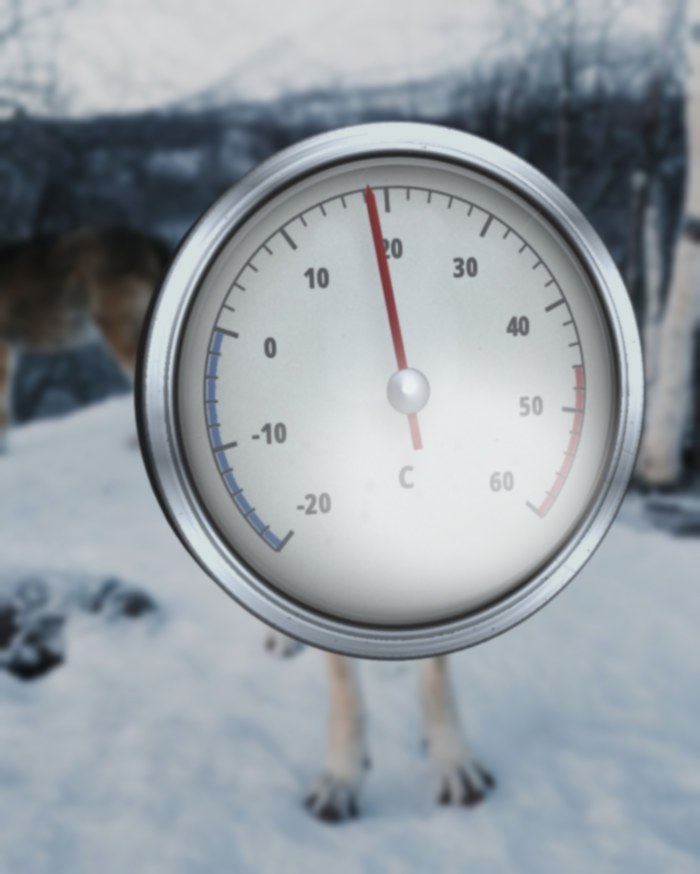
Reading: {"value": 18, "unit": "°C"}
